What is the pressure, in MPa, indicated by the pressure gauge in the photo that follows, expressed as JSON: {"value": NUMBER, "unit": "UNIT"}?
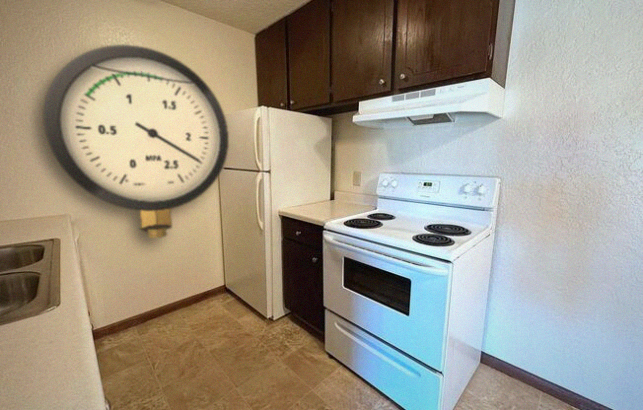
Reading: {"value": 2.25, "unit": "MPa"}
